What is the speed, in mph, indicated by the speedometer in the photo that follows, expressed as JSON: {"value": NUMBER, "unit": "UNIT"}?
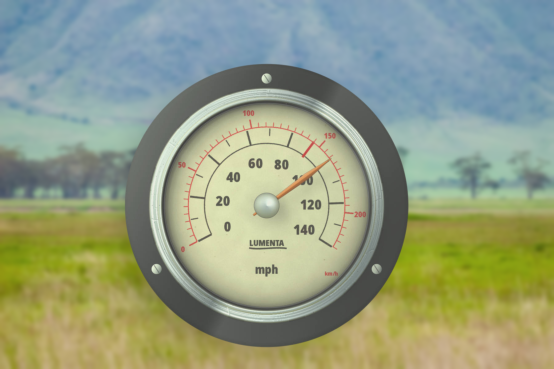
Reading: {"value": 100, "unit": "mph"}
